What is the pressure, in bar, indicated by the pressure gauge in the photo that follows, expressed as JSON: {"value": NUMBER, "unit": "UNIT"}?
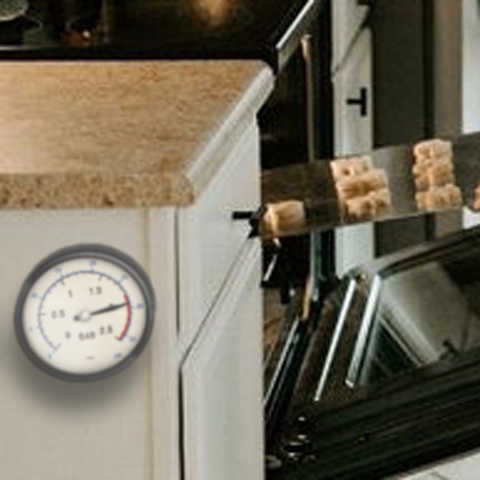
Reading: {"value": 2, "unit": "bar"}
